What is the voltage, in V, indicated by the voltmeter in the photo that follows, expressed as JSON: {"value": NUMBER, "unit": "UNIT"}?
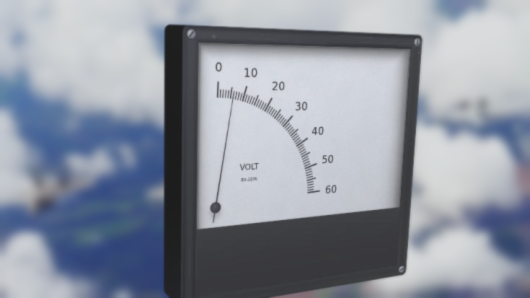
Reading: {"value": 5, "unit": "V"}
